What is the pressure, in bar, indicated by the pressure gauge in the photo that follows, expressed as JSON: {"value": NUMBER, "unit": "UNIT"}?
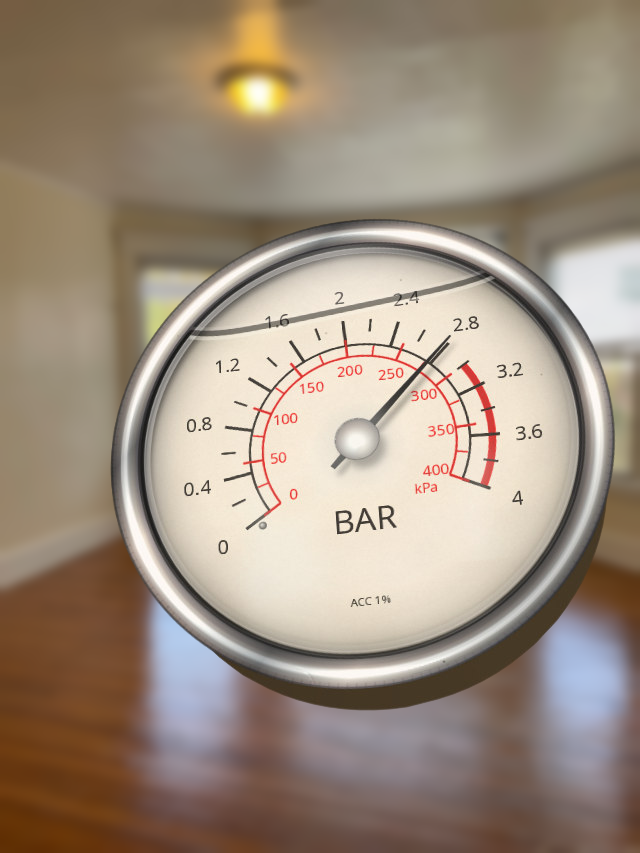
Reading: {"value": 2.8, "unit": "bar"}
